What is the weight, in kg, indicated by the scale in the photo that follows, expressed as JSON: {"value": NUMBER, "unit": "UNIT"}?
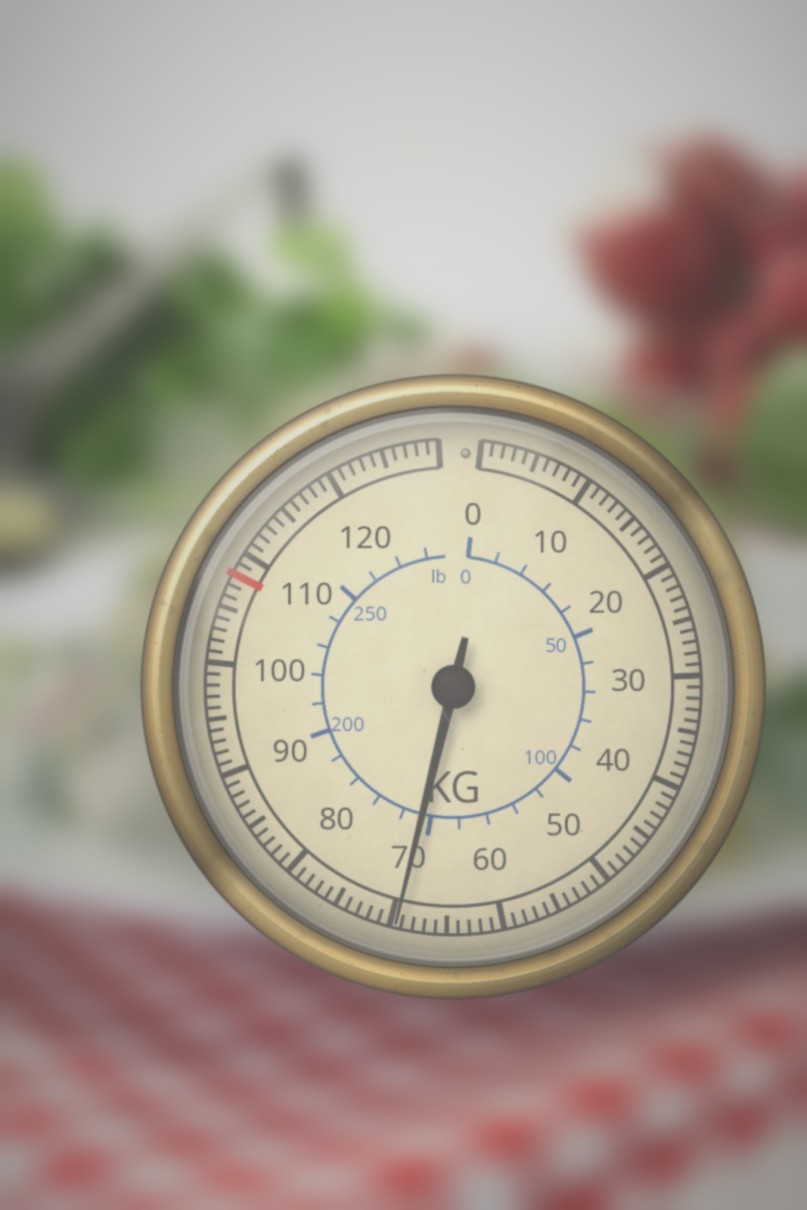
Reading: {"value": 69.5, "unit": "kg"}
